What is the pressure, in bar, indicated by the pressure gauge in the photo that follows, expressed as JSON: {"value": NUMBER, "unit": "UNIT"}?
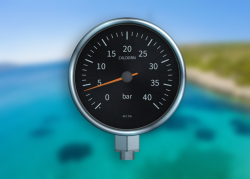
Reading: {"value": 4, "unit": "bar"}
